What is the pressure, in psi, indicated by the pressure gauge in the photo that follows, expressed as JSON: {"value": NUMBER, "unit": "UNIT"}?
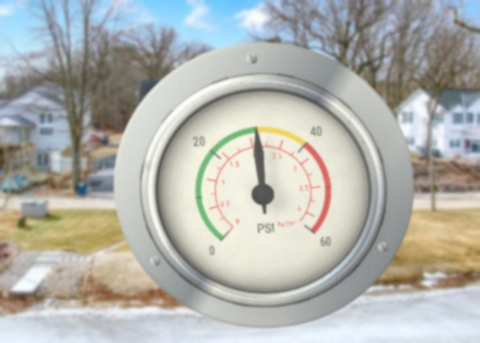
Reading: {"value": 30, "unit": "psi"}
